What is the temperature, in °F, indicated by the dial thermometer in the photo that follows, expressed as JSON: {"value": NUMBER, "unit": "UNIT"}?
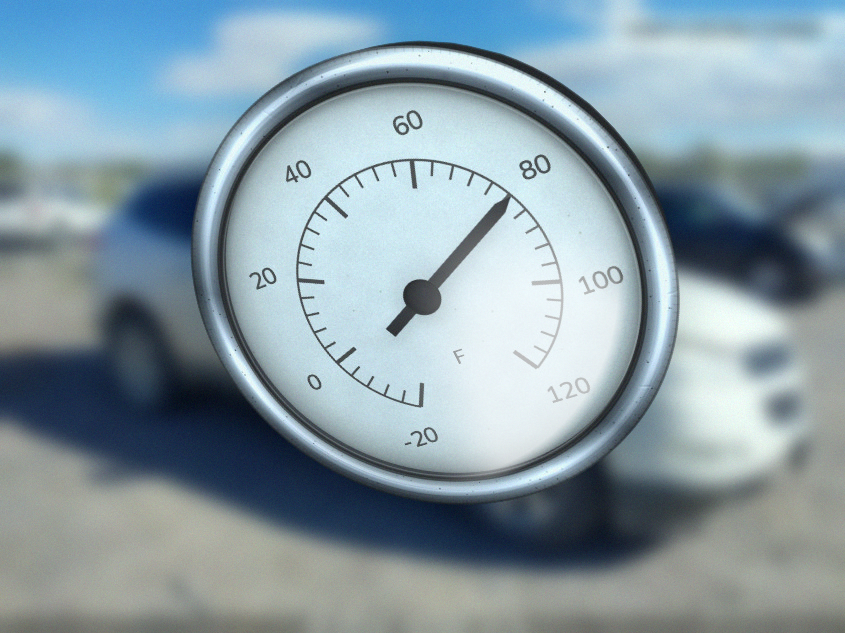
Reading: {"value": 80, "unit": "°F"}
